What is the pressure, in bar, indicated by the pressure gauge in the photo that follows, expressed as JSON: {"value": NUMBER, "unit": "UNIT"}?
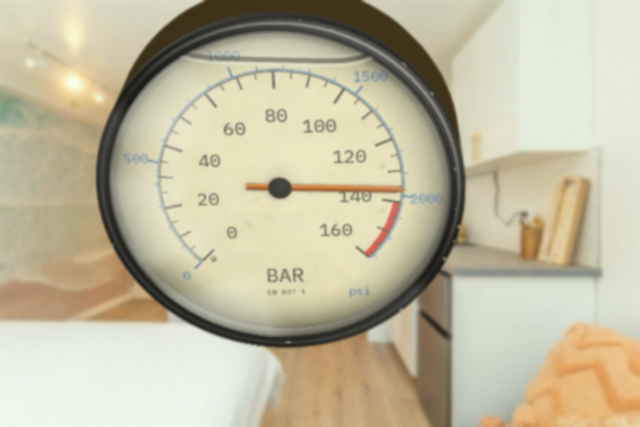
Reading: {"value": 135, "unit": "bar"}
